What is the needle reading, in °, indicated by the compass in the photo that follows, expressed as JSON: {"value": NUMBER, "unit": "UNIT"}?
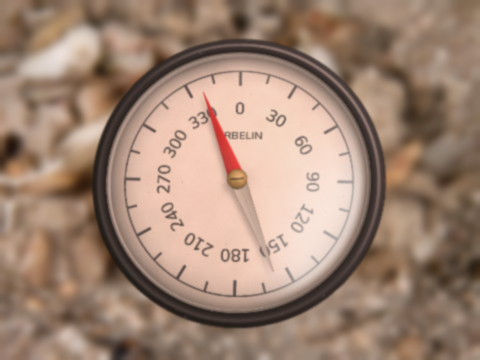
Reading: {"value": 337.5, "unit": "°"}
